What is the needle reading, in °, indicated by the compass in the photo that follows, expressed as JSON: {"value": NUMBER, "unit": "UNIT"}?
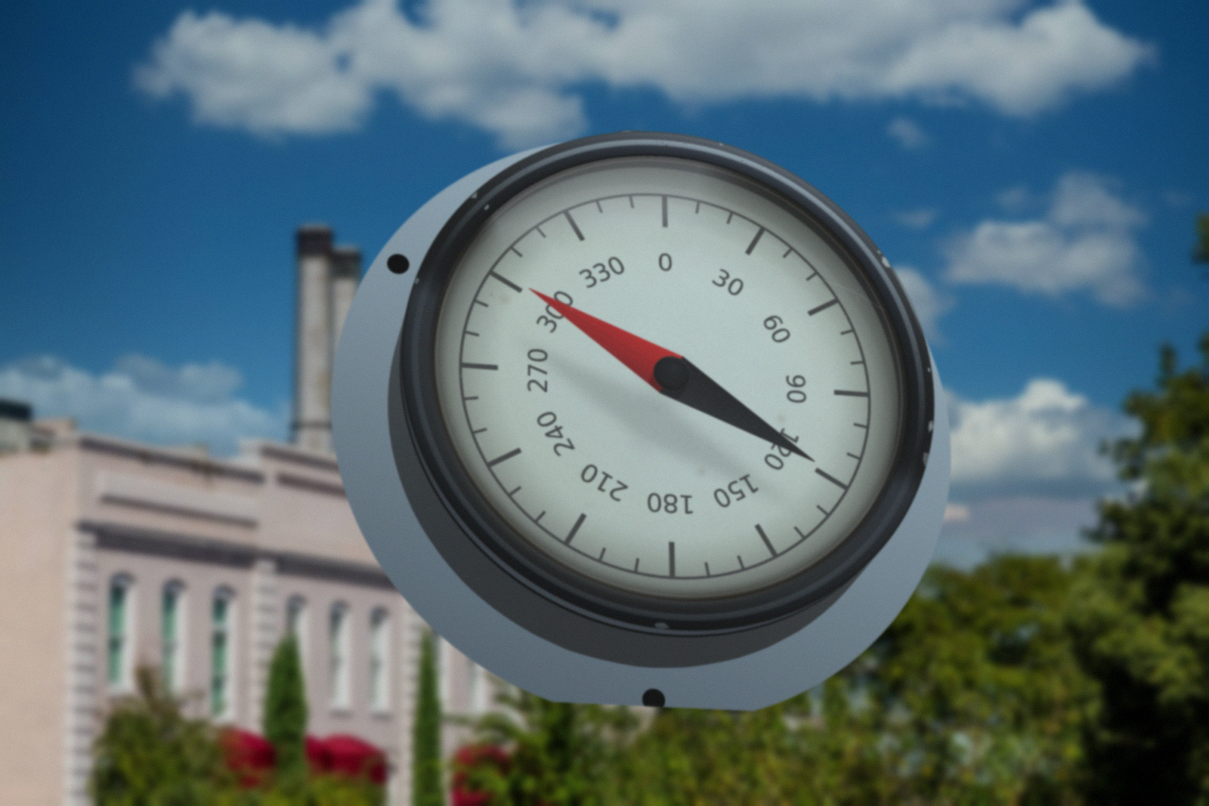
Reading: {"value": 300, "unit": "°"}
